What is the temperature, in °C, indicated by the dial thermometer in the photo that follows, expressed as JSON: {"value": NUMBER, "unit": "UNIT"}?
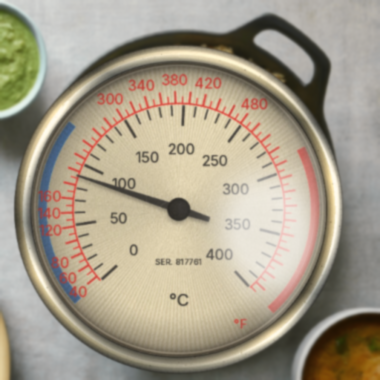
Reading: {"value": 90, "unit": "°C"}
